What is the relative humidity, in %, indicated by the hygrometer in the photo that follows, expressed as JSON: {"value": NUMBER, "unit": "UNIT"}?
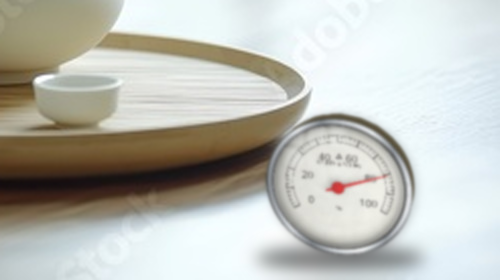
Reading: {"value": 80, "unit": "%"}
